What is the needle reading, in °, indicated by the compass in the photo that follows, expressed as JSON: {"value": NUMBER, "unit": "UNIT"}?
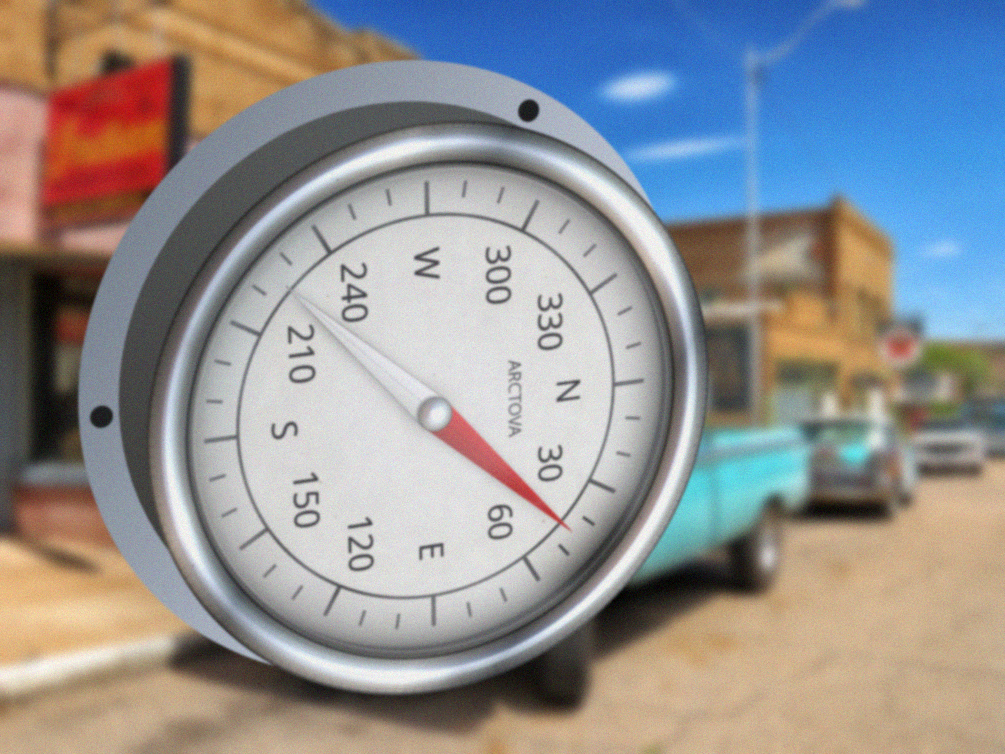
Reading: {"value": 45, "unit": "°"}
